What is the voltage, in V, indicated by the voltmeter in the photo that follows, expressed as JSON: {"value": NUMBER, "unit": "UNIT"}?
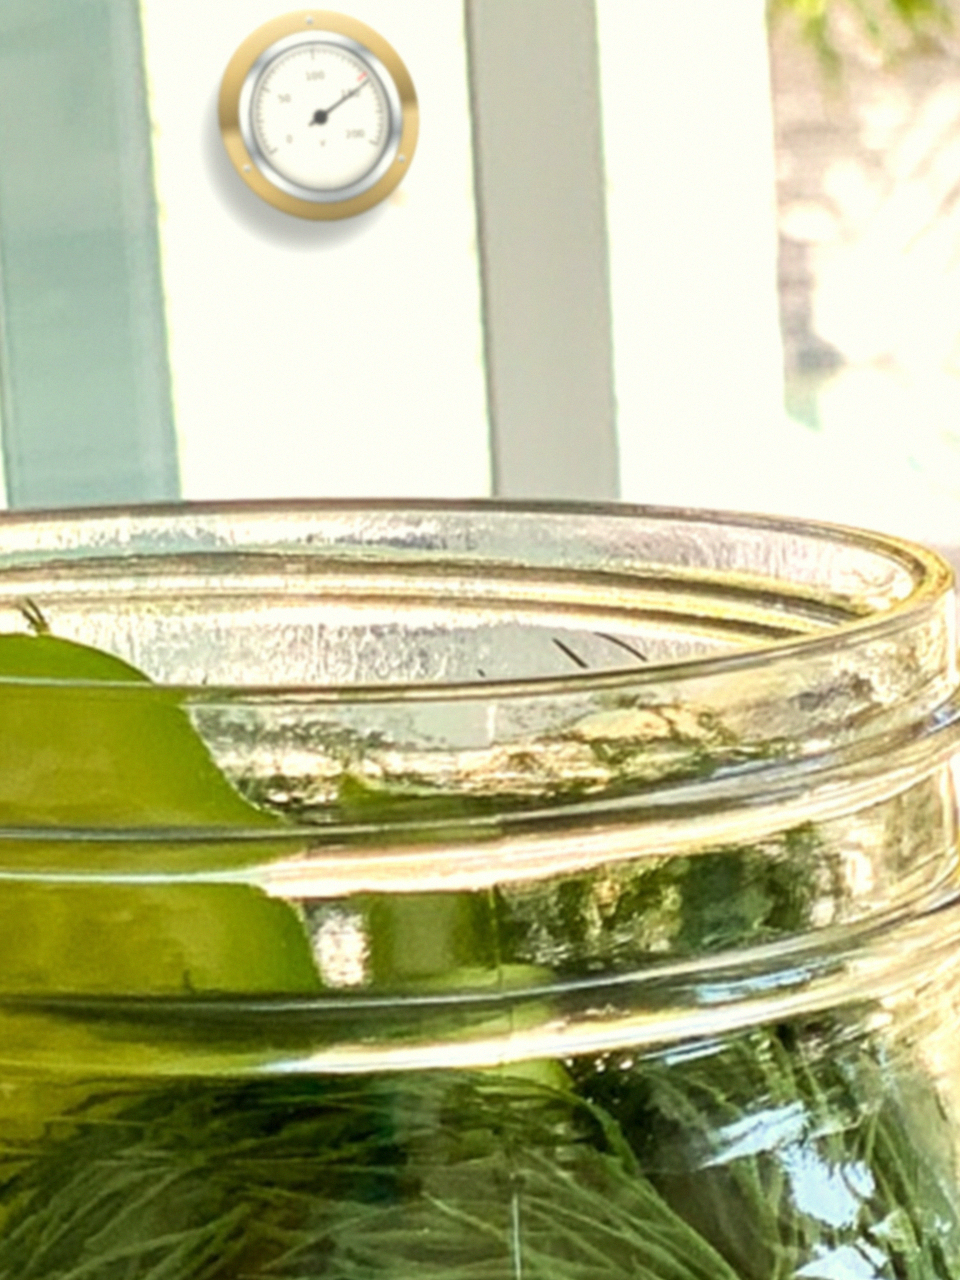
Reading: {"value": 150, "unit": "V"}
